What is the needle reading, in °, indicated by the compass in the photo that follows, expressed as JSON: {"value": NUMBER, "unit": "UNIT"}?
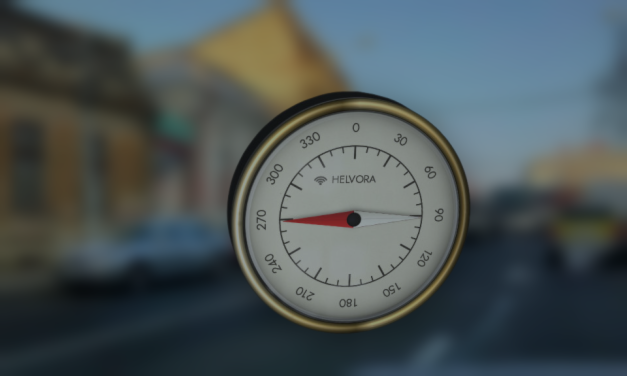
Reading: {"value": 270, "unit": "°"}
